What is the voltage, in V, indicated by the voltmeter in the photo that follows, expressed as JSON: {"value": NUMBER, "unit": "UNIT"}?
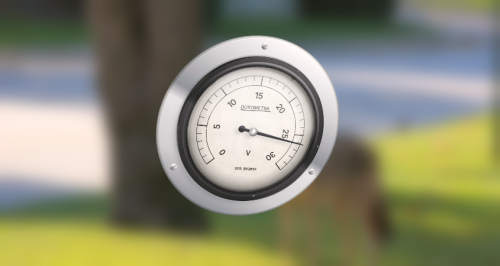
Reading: {"value": 26, "unit": "V"}
